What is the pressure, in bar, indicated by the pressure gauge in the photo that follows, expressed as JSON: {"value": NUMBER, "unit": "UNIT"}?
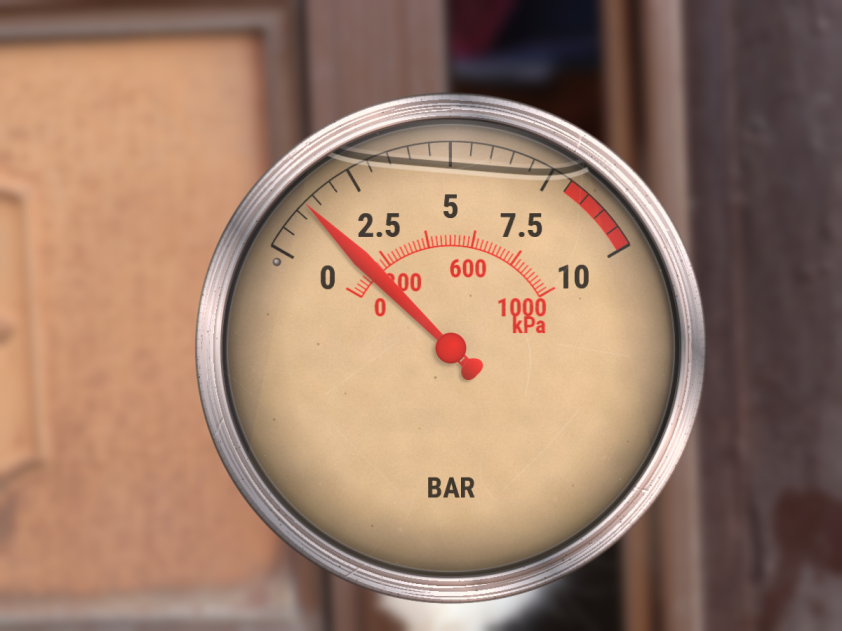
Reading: {"value": 1.25, "unit": "bar"}
